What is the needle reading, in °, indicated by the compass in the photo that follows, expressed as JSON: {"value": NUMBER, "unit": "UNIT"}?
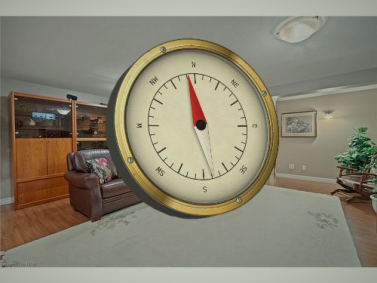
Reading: {"value": 350, "unit": "°"}
